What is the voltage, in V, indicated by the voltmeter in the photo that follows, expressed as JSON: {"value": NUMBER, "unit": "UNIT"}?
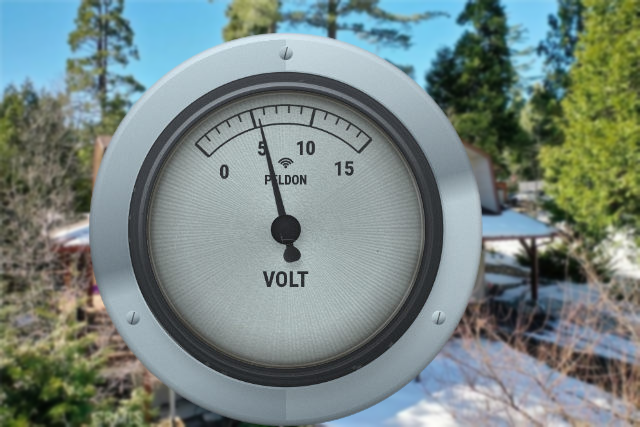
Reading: {"value": 5.5, "unit": "V"}
